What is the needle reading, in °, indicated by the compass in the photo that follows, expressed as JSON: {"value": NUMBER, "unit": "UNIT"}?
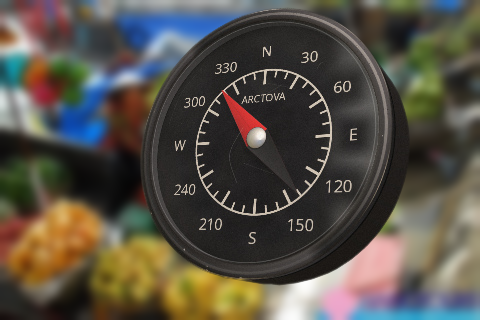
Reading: {"value": 320, "unit": "°"}
